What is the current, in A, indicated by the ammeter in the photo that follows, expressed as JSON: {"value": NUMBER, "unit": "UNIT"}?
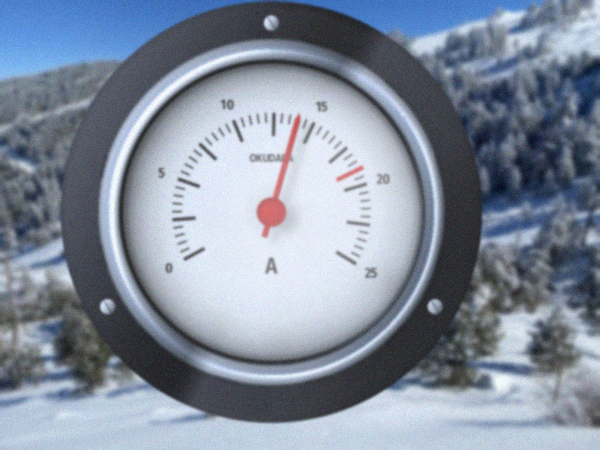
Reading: {"value": 14, "unit": "A"}
